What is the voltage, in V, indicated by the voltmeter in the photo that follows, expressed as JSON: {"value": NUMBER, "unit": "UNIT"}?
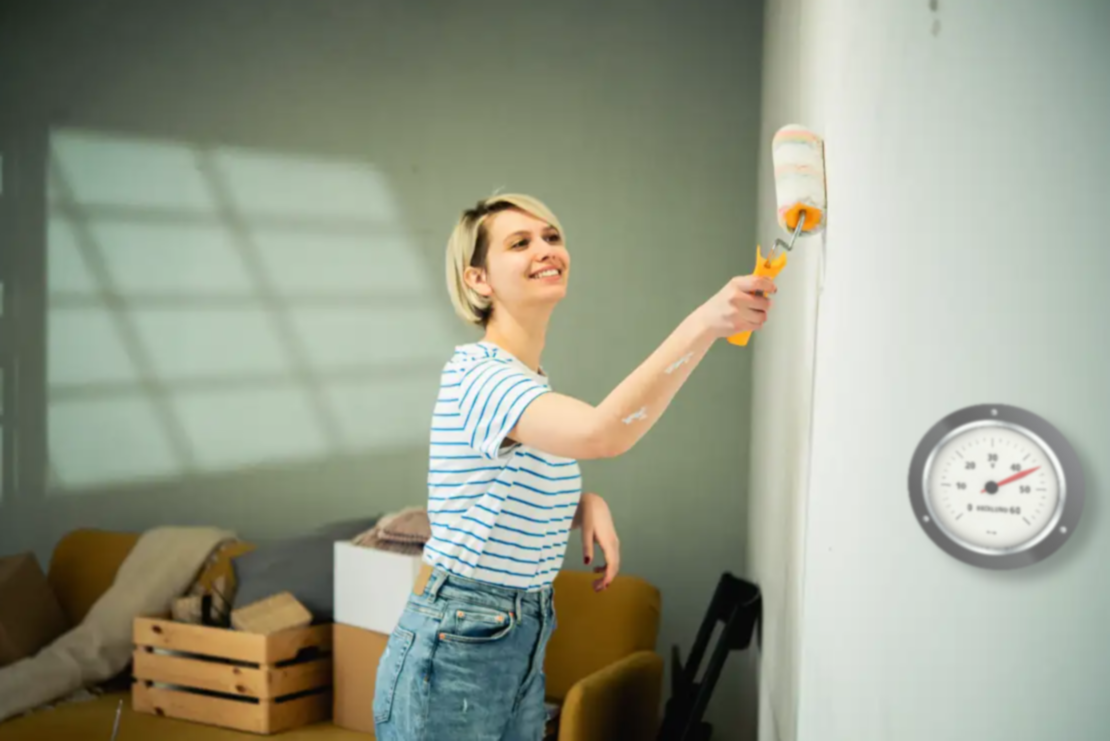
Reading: {"value": 44, "unit": "V"}
